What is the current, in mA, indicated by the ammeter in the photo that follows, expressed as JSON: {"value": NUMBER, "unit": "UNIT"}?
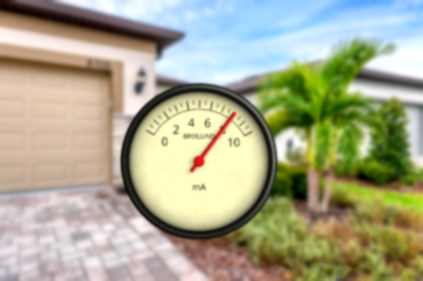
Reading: {"value": 8, "unit": "mA"}
